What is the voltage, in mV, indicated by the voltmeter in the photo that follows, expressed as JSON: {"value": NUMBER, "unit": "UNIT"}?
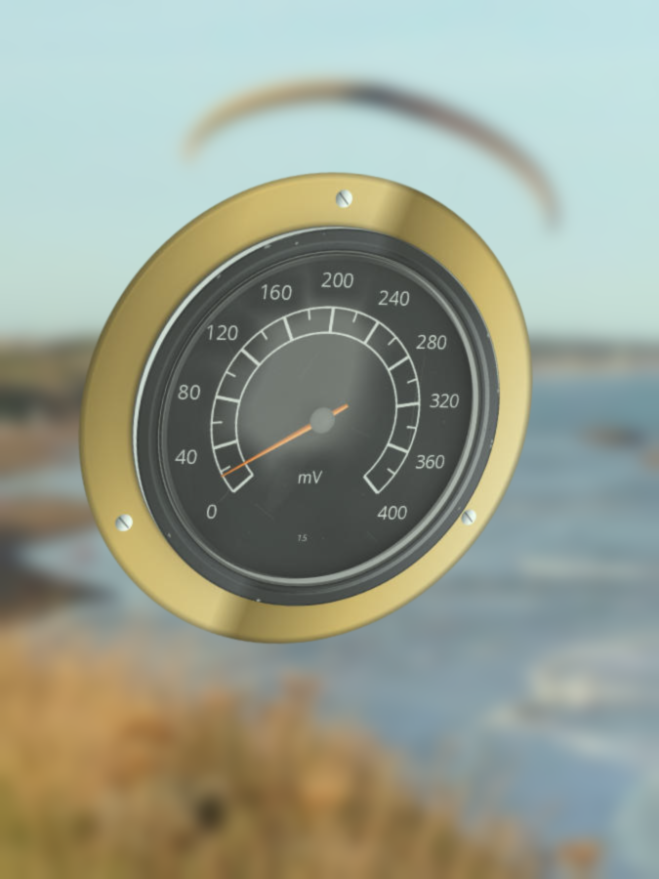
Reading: {"value": 20, "unit": "mV"}
